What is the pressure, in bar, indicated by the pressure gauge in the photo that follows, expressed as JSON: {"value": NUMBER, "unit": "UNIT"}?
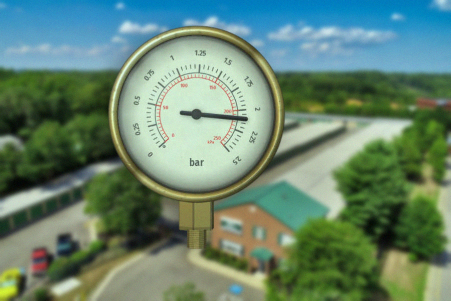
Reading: {"value": 2.1, "unit": "bar"}
